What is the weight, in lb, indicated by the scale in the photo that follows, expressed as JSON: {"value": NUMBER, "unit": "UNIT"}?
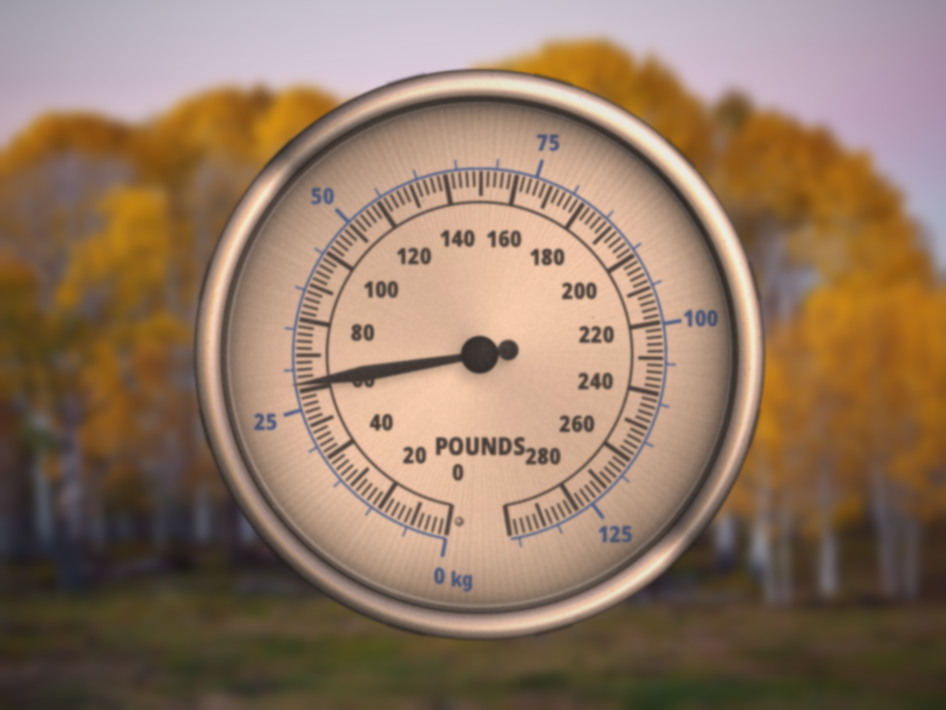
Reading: {"value": 62, "unit": "lb"}
